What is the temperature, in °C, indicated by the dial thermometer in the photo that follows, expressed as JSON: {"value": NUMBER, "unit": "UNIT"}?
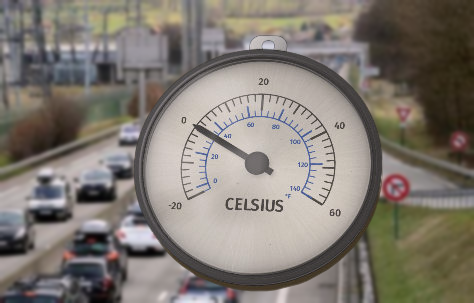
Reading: {"value": 0, "unit": "°C"}
